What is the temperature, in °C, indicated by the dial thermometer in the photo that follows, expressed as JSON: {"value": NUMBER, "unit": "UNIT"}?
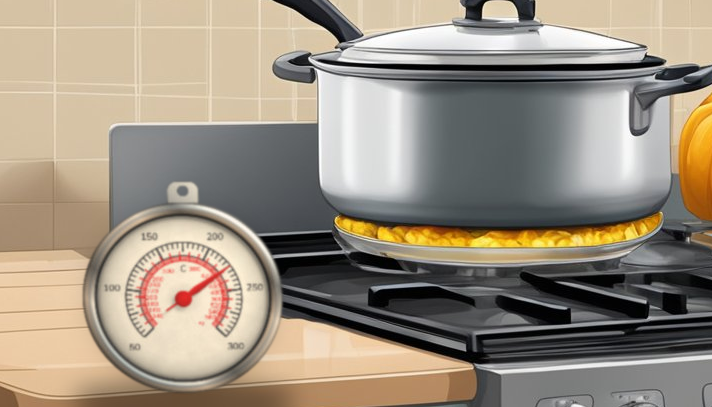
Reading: {"value": 225, "unit": "°C"}
